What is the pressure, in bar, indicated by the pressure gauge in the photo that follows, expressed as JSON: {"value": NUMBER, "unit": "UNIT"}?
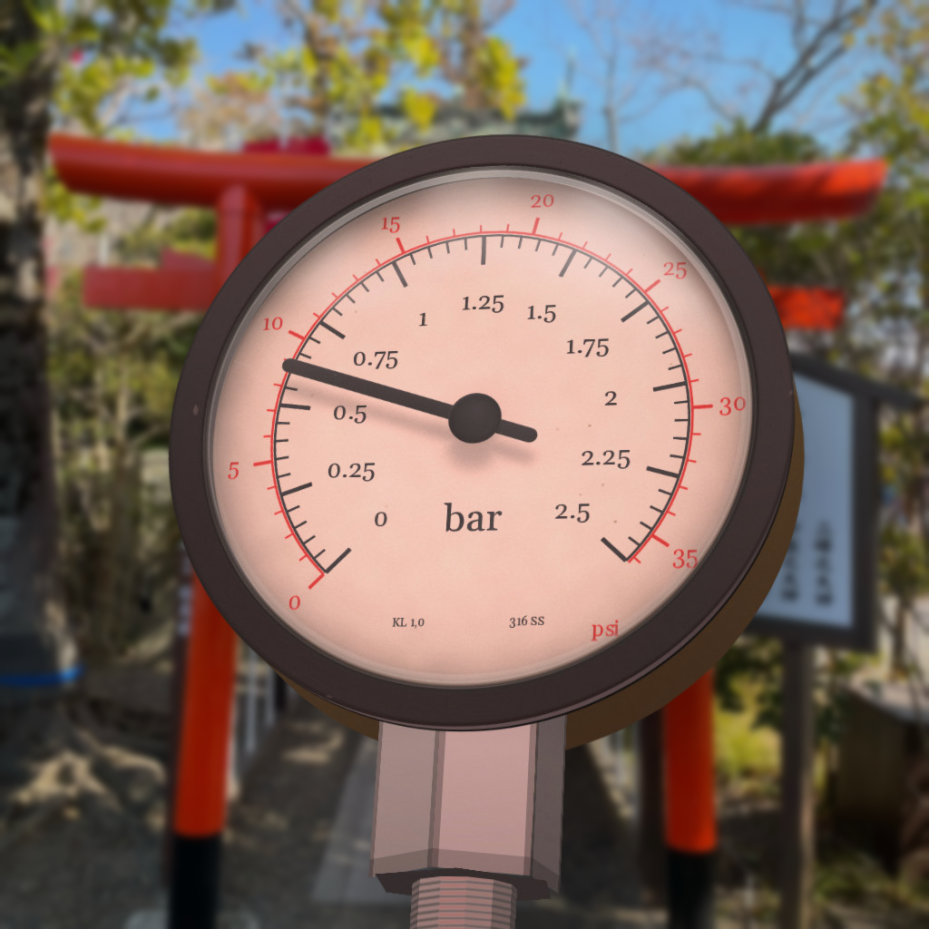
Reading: {"value": 0.6, "unit": "bar"}
